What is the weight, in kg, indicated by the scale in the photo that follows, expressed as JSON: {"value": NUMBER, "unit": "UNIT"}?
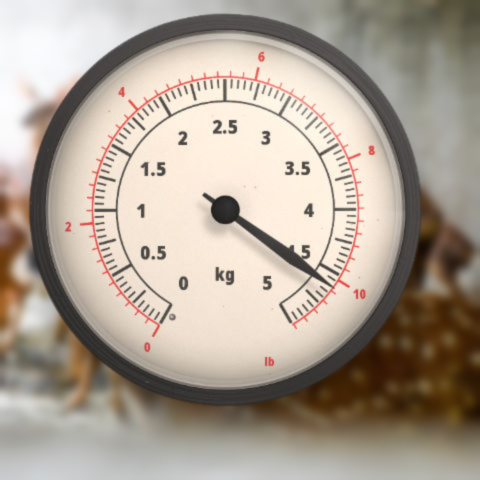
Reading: {"value": 4.6, "unit": "kg"}
